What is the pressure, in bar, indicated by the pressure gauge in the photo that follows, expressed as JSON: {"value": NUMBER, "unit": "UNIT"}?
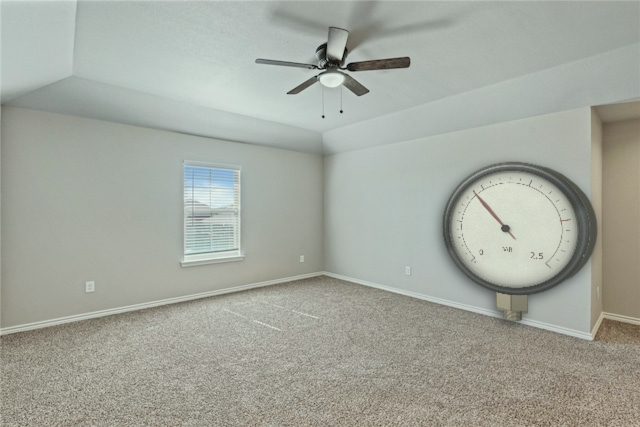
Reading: {"value": 0.9, "unit": "bar"}
